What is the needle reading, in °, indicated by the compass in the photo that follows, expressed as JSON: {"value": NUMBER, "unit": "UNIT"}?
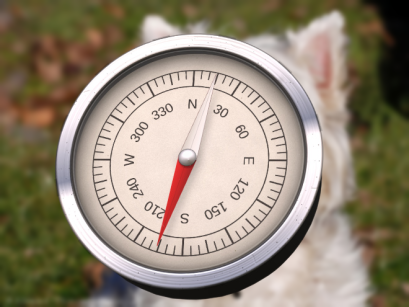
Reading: {"value": 195, "unit": "°"}
